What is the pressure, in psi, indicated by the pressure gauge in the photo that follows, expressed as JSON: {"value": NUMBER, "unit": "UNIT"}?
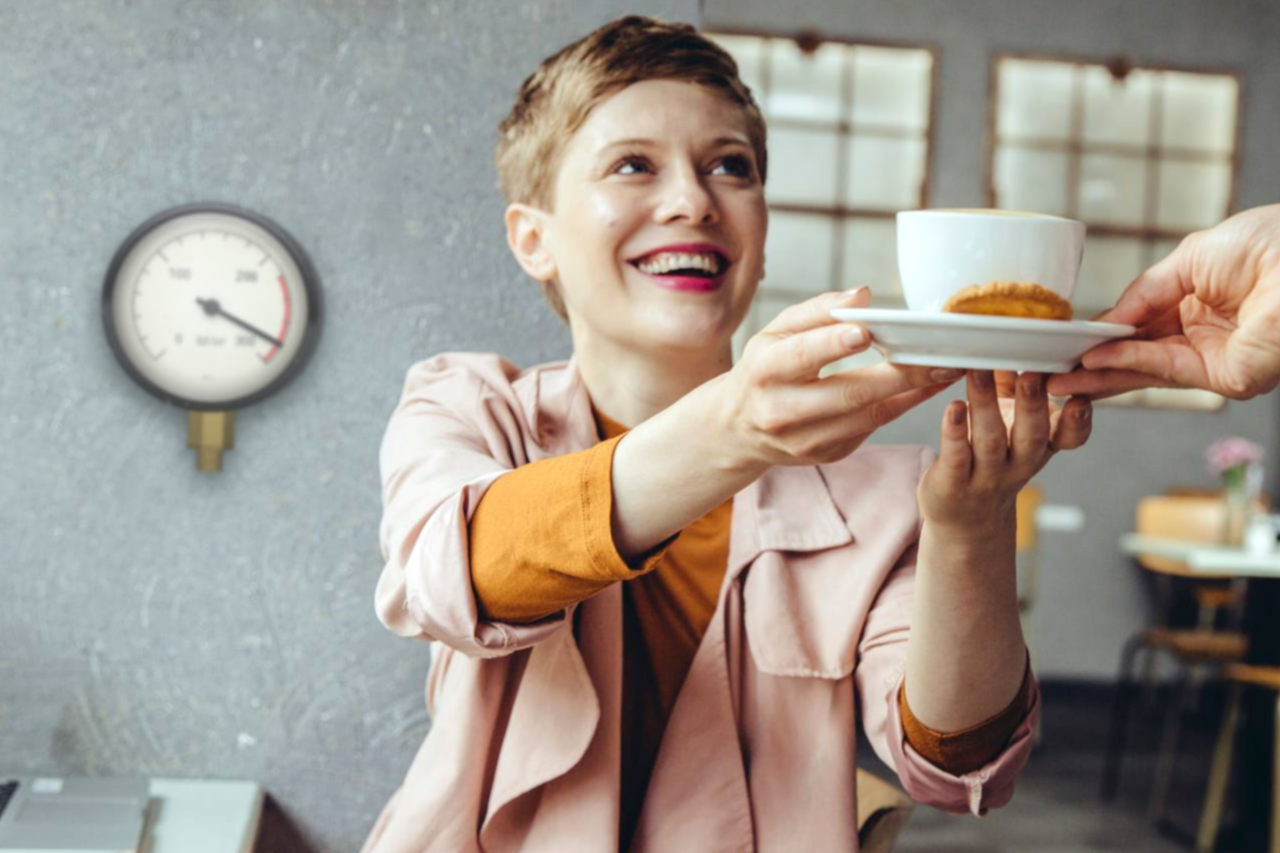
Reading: {"value": 280, "unit": "psi"}
